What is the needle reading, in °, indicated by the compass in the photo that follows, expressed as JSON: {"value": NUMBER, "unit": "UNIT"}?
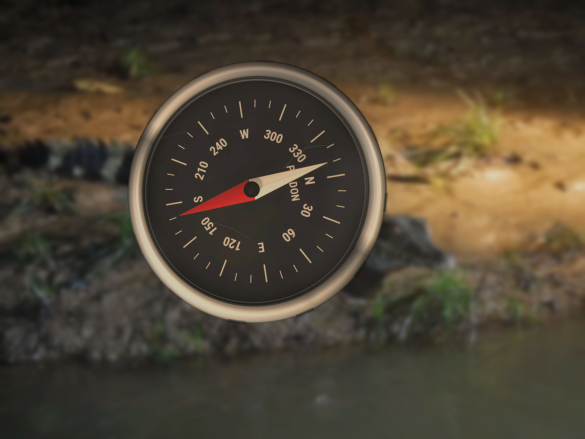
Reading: {"value": 170, "unit": "°"}
